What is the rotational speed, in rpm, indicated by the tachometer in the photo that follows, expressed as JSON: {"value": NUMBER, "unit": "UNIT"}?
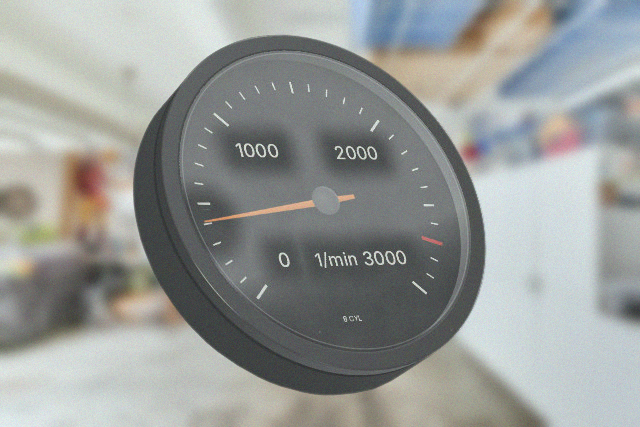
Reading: {"value": 400, "unit": "rpm"}
